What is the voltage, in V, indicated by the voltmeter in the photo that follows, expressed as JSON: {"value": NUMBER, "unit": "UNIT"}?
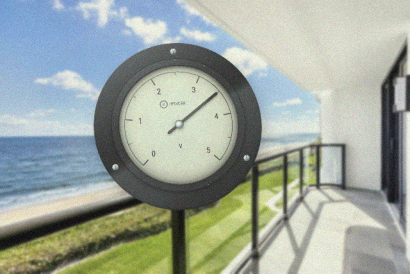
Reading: {"value": 3.5, "unit": "V"}
